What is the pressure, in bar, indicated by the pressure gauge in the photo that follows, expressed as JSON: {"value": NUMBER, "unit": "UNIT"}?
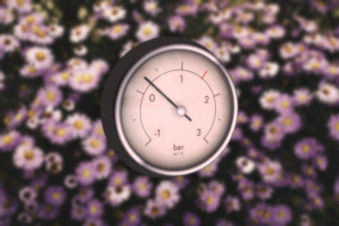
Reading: {"value": 0.25, "unit": "bar"}
